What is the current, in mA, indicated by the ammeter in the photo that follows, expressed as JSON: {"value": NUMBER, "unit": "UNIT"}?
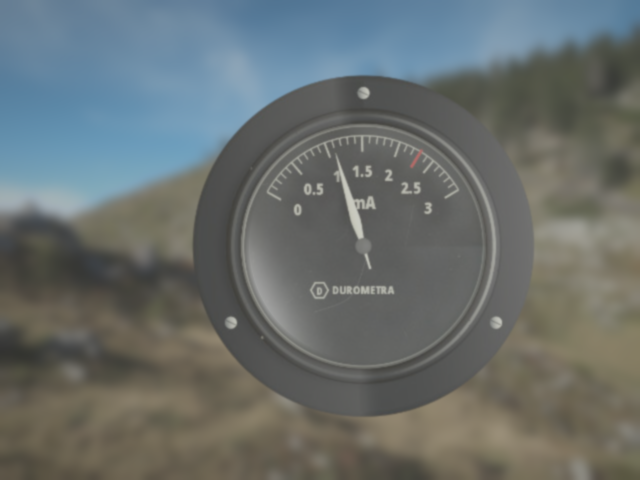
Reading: {"value": 1.1, "unit": "mA"}
